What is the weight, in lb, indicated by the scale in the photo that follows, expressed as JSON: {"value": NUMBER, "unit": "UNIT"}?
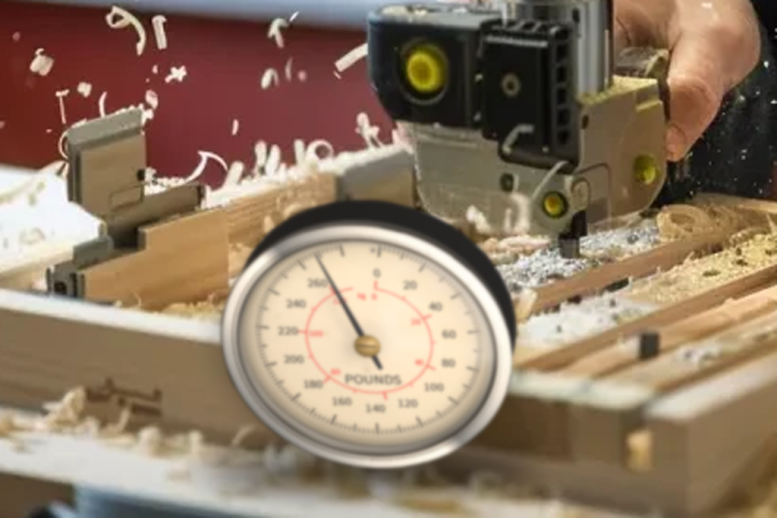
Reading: {"value": 270, "unit": "lb"}
